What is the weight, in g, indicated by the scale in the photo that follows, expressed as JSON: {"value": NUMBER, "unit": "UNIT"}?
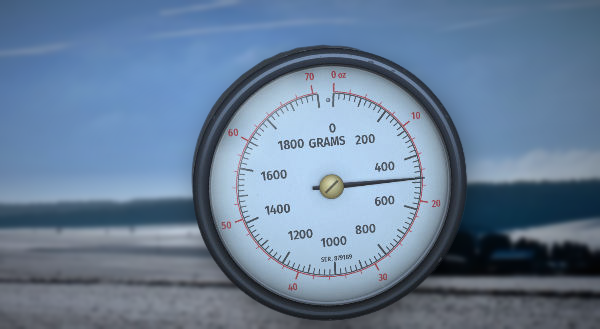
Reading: {"value": 480, "unit": "g"}
